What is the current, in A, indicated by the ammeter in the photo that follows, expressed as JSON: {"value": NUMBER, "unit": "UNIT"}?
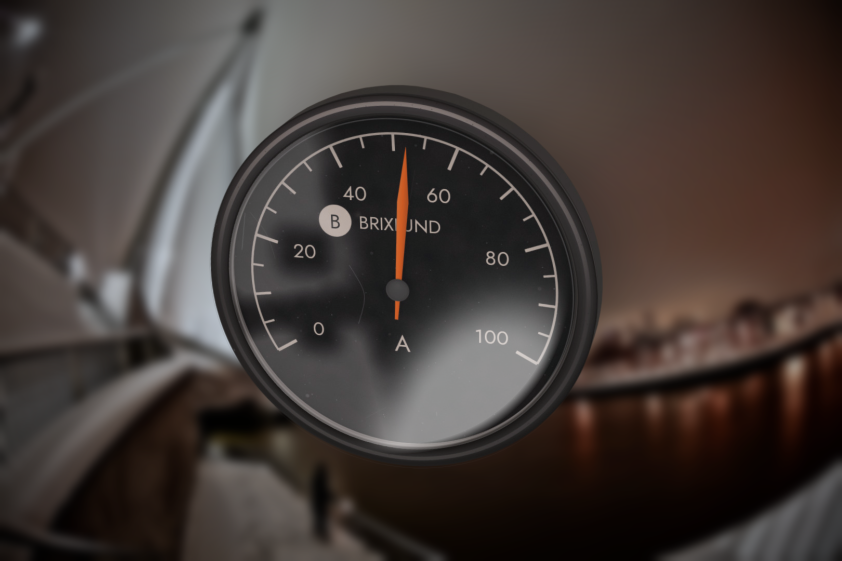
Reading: {"value": 52.5, "unit": "A"}
